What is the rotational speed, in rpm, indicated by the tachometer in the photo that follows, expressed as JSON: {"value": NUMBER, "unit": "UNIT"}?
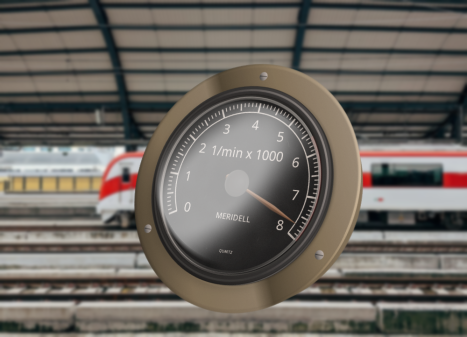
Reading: {"value": 7700, "unit": "rpm"}
